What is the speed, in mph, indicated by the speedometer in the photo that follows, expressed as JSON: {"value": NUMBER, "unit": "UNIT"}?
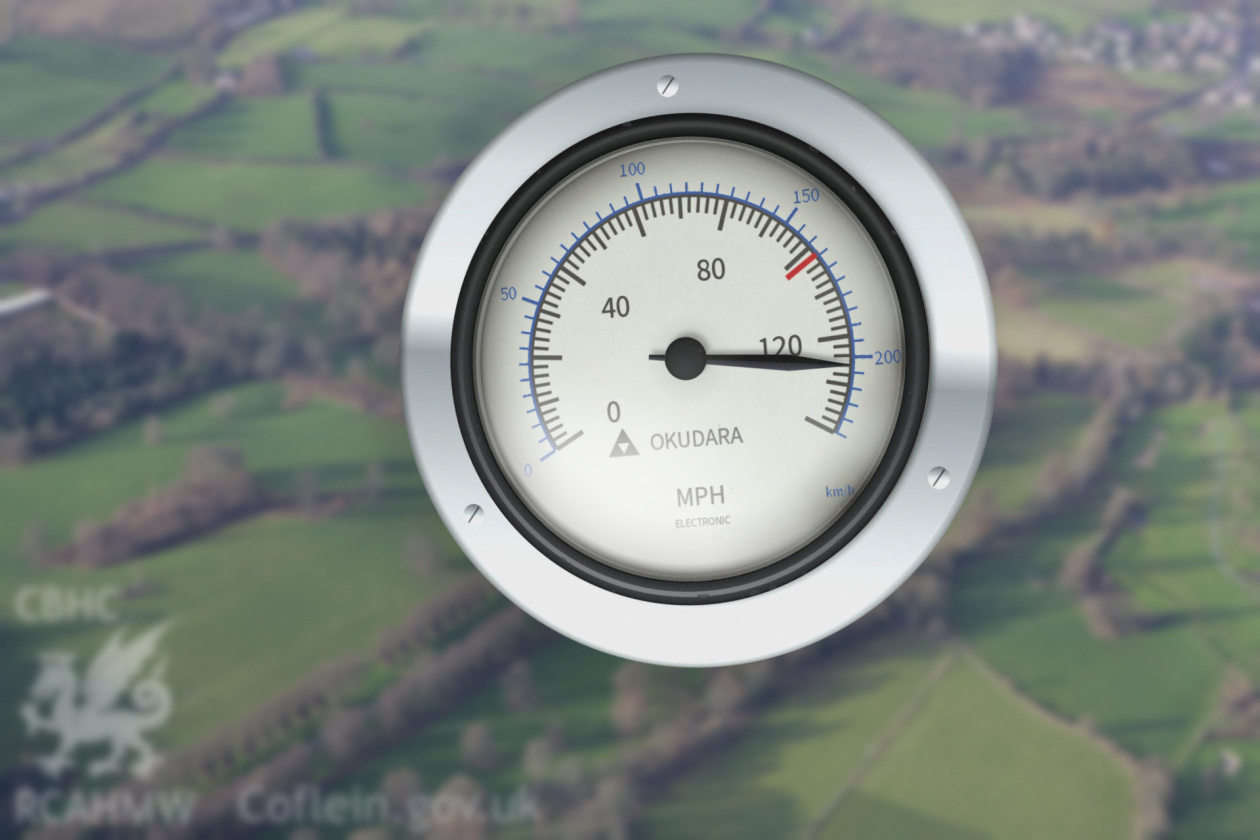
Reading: {"value": 126, "unit": "mph"}
